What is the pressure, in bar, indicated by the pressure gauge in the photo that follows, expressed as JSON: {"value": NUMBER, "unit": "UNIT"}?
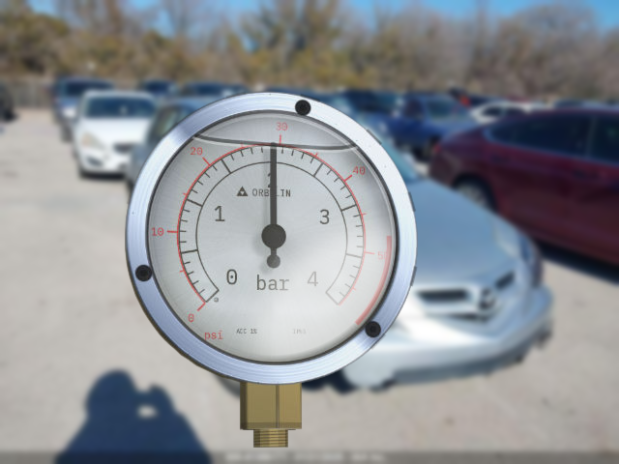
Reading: {"value": 2, "unit": "bar"}
